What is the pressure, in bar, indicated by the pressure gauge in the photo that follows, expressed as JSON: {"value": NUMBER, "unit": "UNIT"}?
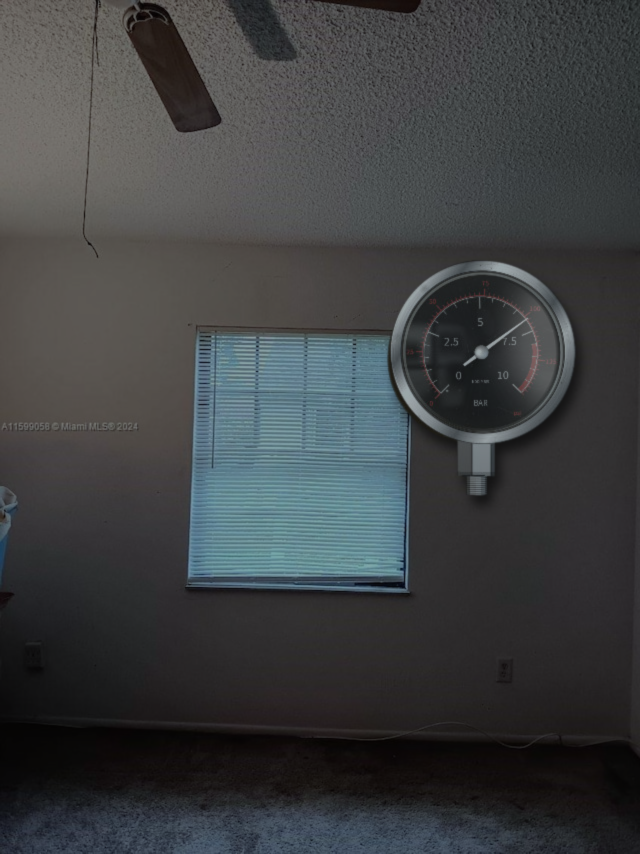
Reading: {"value": 7, "unit": "bar"}
